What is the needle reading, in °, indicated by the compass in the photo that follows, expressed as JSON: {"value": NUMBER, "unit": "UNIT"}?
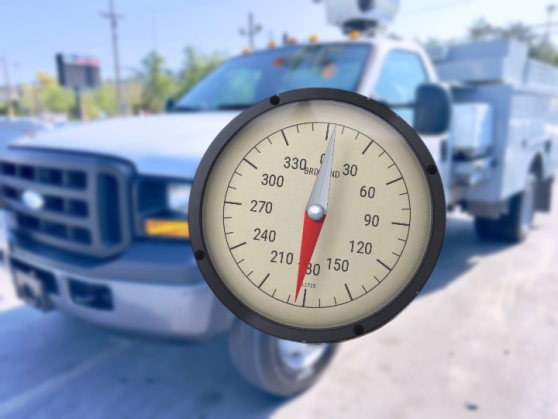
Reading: {"value": 185, "unit": "°"}
